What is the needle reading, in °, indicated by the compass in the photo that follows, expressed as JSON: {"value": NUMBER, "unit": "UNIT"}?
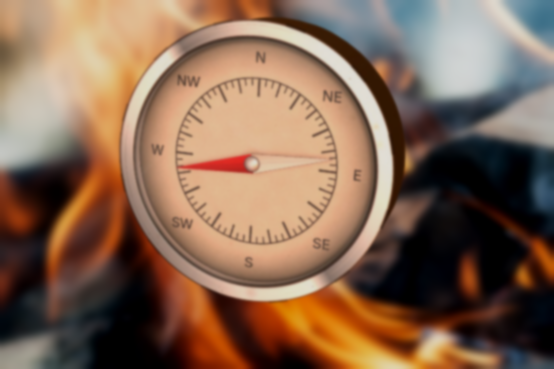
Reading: {"value": 260, "unit": "°"}
